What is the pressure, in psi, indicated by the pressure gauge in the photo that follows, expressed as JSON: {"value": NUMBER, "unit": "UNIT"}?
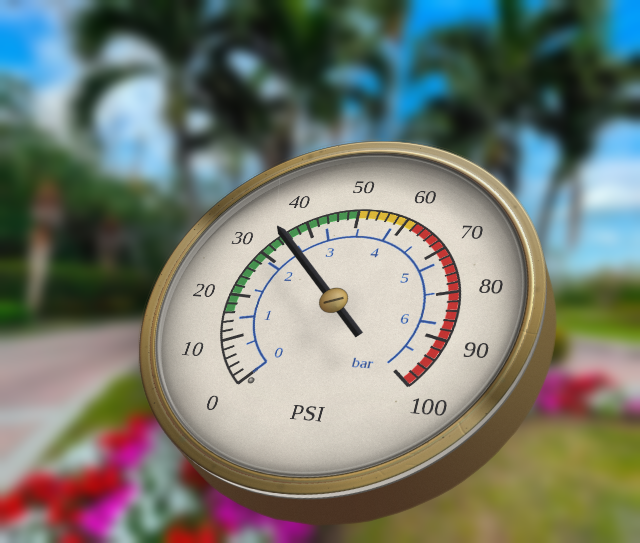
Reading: {"value": 35, "unit": "psi"}
